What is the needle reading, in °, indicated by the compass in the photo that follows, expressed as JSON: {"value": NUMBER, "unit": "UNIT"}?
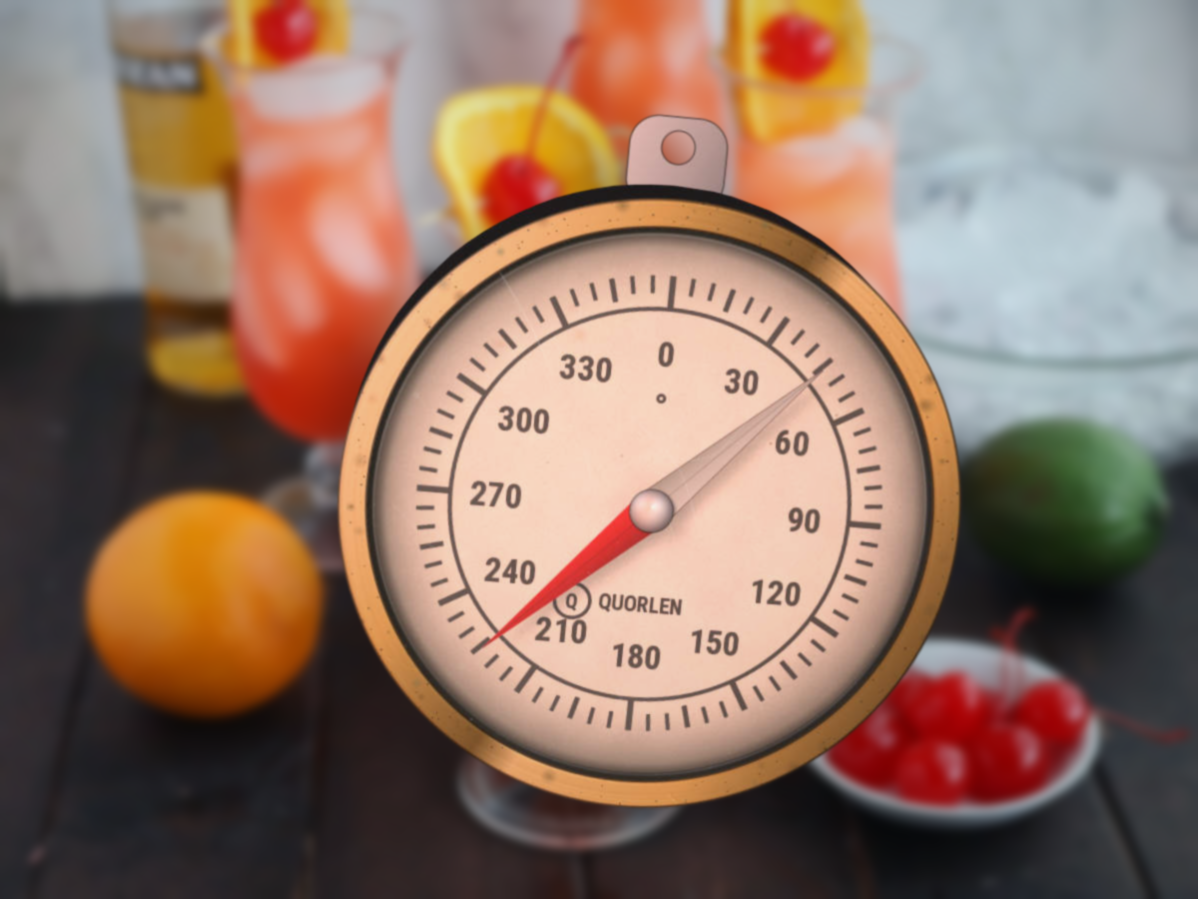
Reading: {"value": 225, "unit": "°"}
